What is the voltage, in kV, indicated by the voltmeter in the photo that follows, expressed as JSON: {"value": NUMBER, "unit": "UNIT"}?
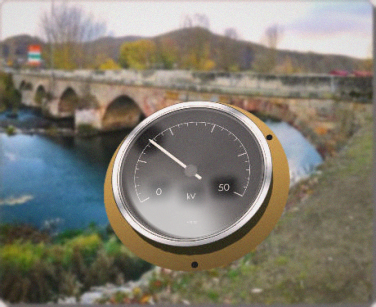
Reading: {"value": 15, "unit": "kV"}
